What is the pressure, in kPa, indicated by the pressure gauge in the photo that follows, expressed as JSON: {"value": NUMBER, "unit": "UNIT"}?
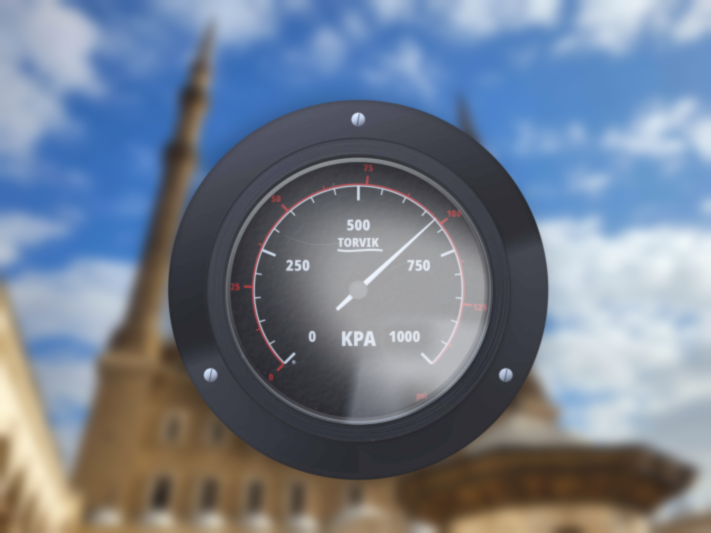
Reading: {"value": 675, "unit": "kPa"}
